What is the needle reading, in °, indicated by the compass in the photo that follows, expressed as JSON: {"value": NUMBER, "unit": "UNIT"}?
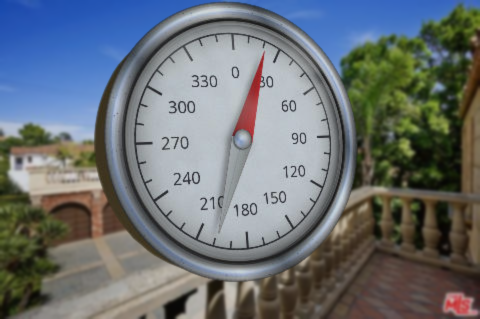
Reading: {"value": 20, "unit": "°"}
